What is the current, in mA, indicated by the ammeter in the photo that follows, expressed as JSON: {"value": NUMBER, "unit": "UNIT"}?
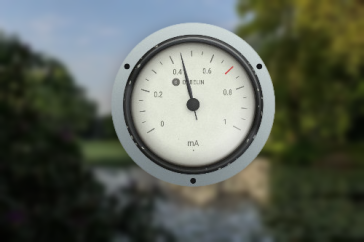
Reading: {"value": 0.45, "unit": "mA"}
